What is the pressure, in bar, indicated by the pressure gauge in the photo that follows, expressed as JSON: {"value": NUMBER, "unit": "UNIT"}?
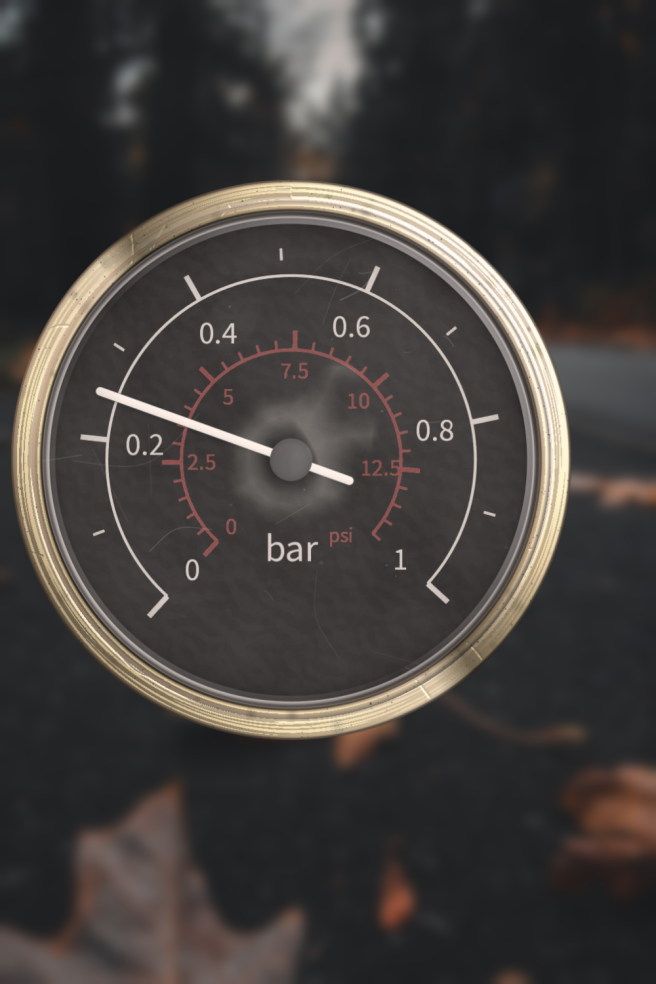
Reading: {"value": 0.25, "unit": "bar"}
